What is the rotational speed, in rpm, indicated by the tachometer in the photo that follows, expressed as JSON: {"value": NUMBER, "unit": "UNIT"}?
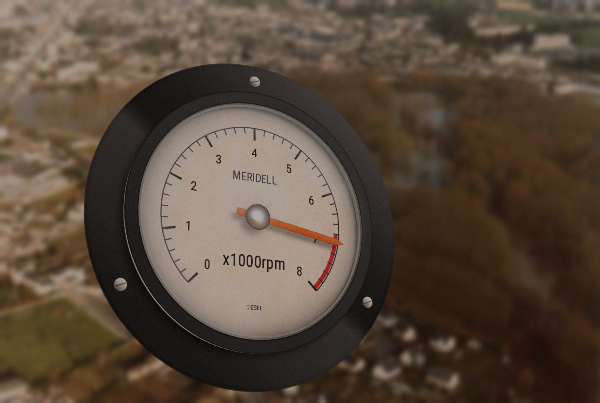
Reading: {"value": 7000, "unit": "rpm"}
